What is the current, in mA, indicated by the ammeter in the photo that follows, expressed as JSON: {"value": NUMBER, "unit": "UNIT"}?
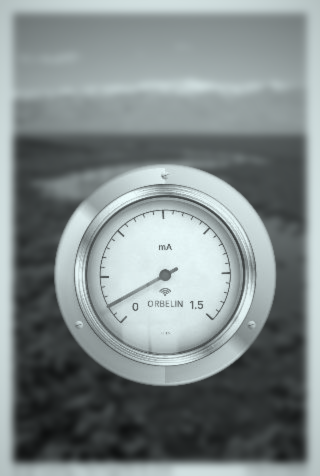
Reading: {"value": 0.1, "unit": "mA"}
